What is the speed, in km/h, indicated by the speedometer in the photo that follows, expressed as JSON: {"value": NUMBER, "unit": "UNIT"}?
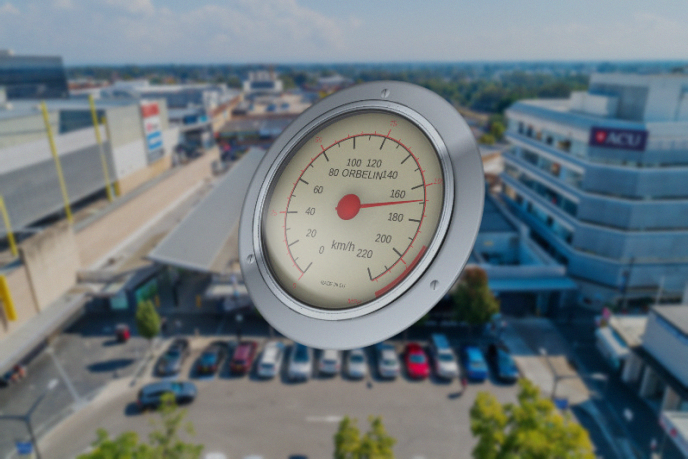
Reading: {"value": 170, "unit": "km/h"}
